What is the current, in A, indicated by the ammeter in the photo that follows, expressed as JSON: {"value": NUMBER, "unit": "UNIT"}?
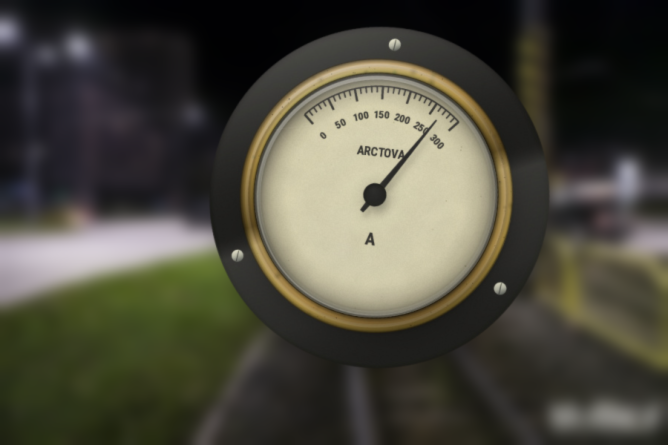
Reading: {"value": 270, "unit": "A"}
